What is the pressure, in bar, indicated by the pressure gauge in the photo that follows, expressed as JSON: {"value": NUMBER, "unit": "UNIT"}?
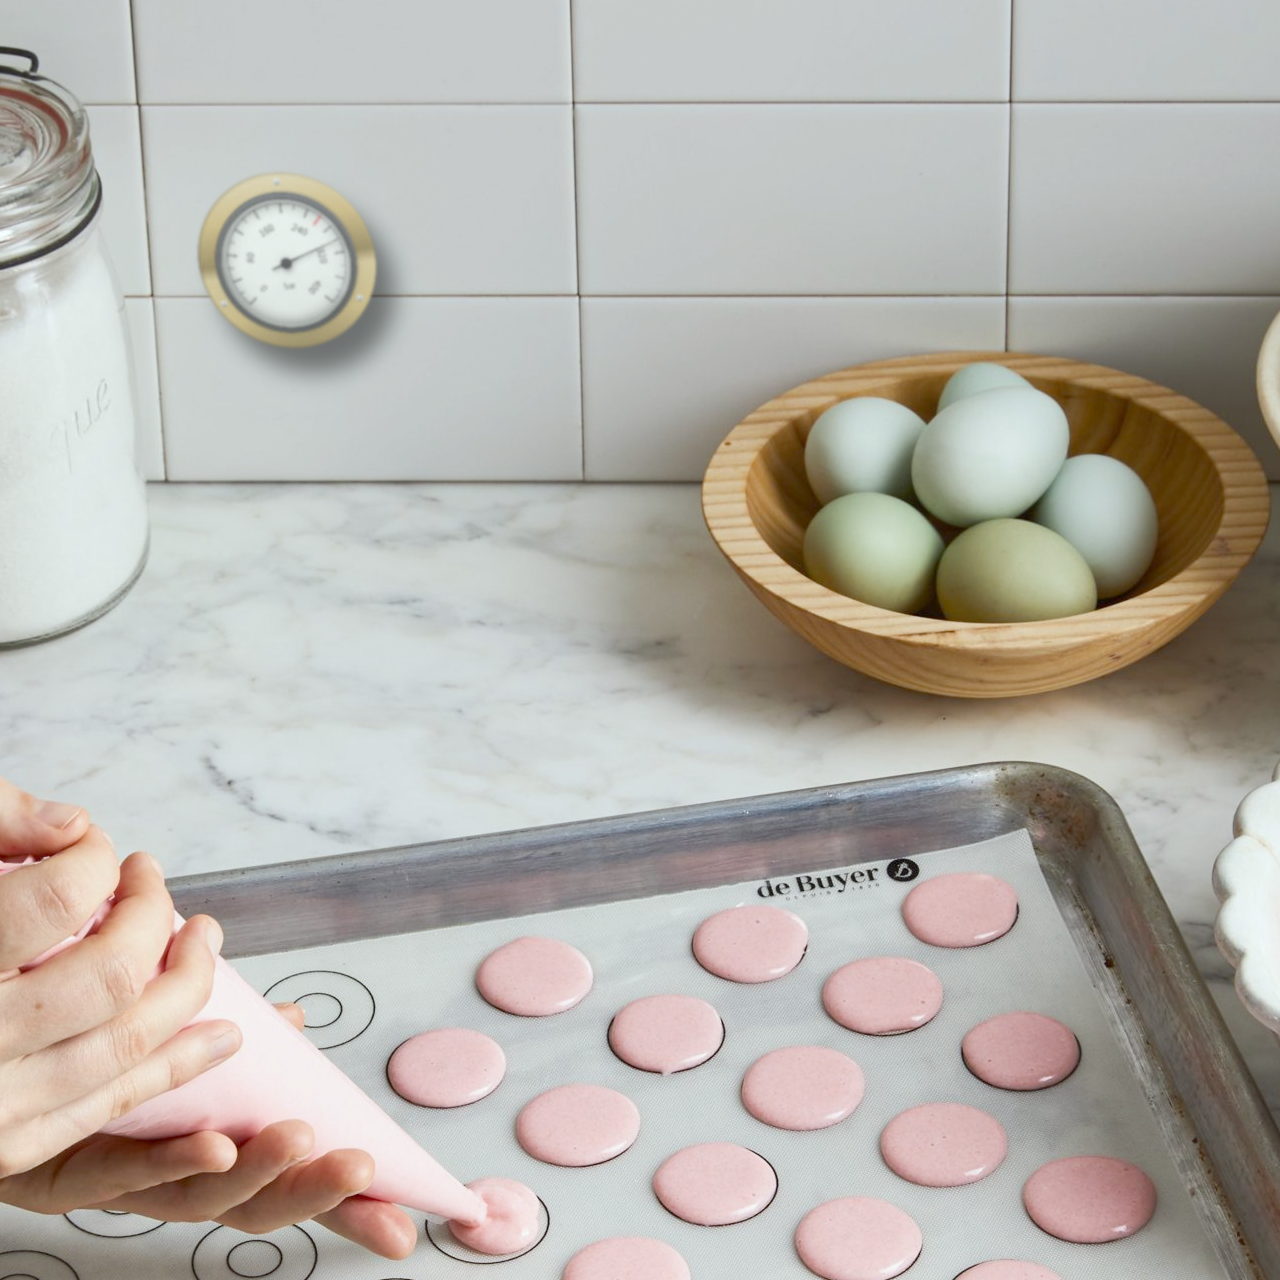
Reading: {"value": 300, "unit": "bar"}
